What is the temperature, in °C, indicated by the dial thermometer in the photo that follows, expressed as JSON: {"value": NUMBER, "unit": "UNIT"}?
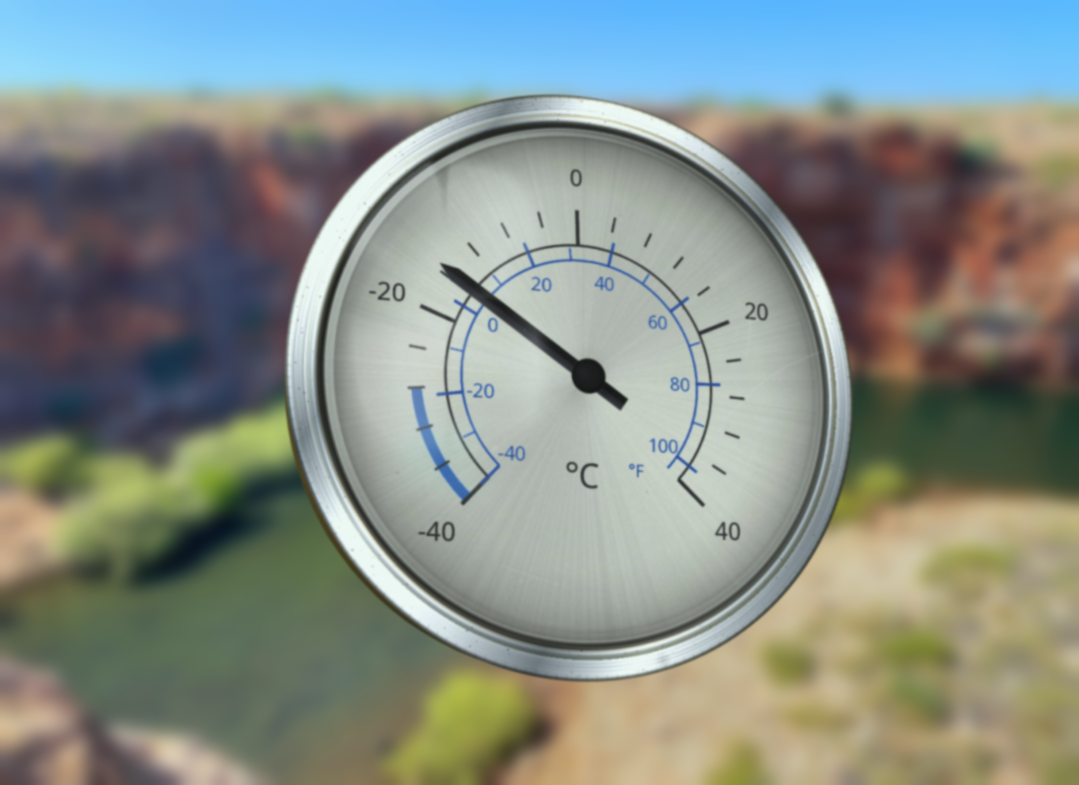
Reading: {"value": -16, "unit": "°C"}
